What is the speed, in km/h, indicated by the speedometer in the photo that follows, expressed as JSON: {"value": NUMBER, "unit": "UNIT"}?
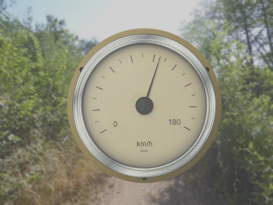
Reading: {"value": 105, "unit": "km/h"}
